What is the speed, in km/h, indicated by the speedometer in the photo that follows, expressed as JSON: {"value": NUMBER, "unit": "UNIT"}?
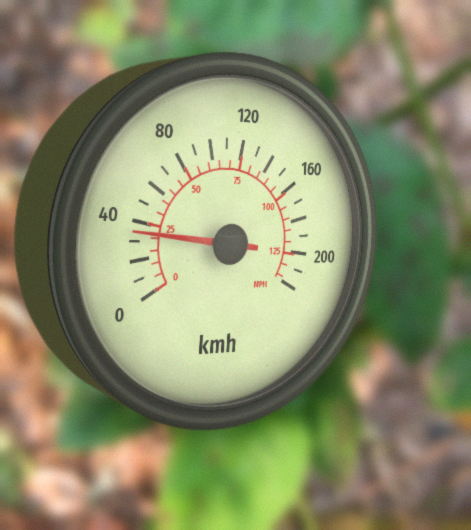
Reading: {"value": 35, "unit": "km/h"}
